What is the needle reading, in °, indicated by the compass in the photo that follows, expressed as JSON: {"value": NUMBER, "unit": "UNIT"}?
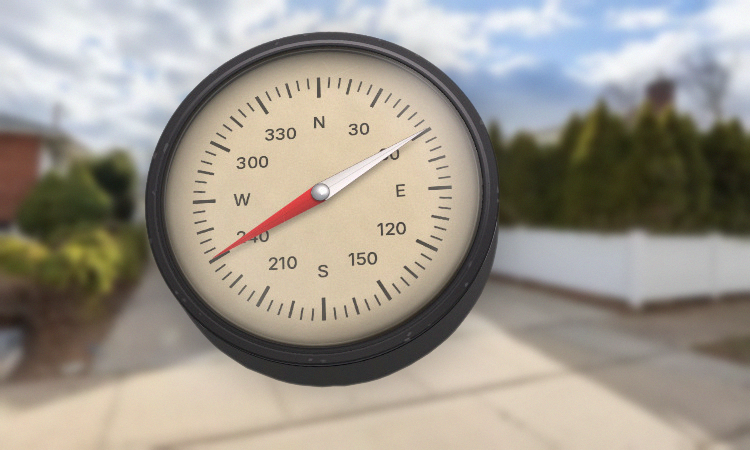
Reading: {"value": 240, "unit": "°"}
